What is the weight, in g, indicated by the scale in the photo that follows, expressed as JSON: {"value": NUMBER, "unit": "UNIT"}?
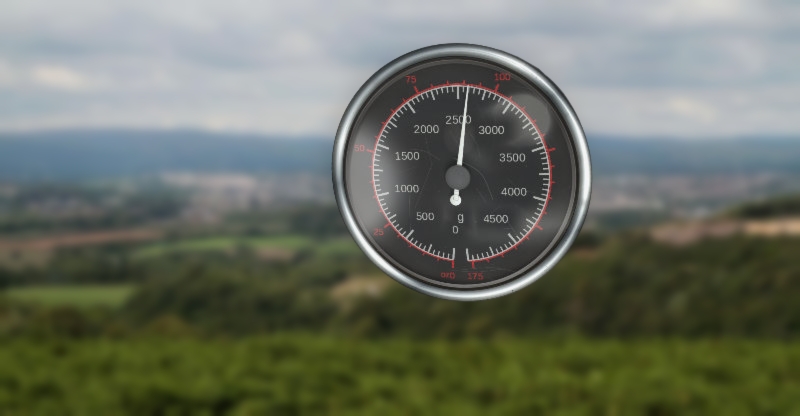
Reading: {"value": 2600, "unit": "g"}
